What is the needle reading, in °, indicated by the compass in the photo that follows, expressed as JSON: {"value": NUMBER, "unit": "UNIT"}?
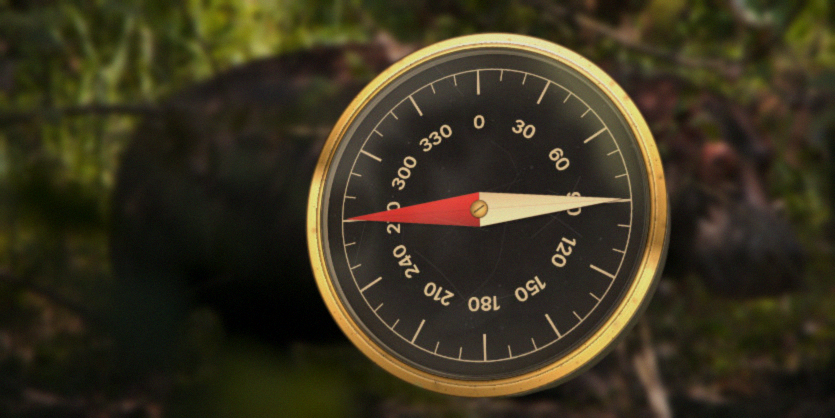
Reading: {"value": 270, "unit": "°"}
